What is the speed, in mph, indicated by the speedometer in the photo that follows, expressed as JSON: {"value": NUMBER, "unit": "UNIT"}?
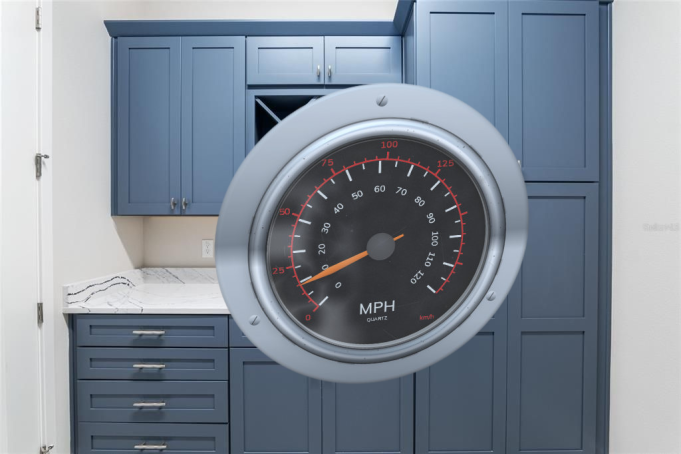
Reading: {"value": 10, "unit": "mph"}
